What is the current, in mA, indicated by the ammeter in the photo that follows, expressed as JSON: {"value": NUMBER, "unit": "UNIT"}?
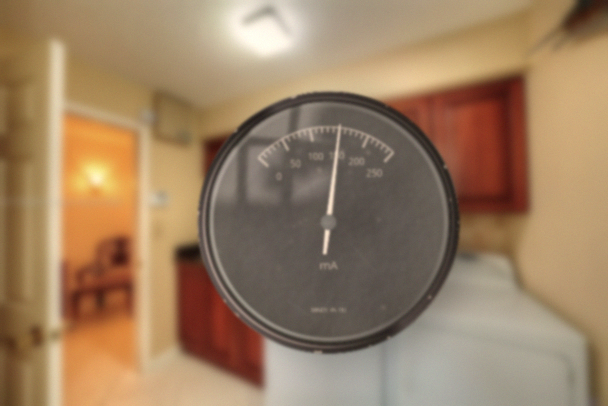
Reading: {"value": 150, "unit": "mA"}
